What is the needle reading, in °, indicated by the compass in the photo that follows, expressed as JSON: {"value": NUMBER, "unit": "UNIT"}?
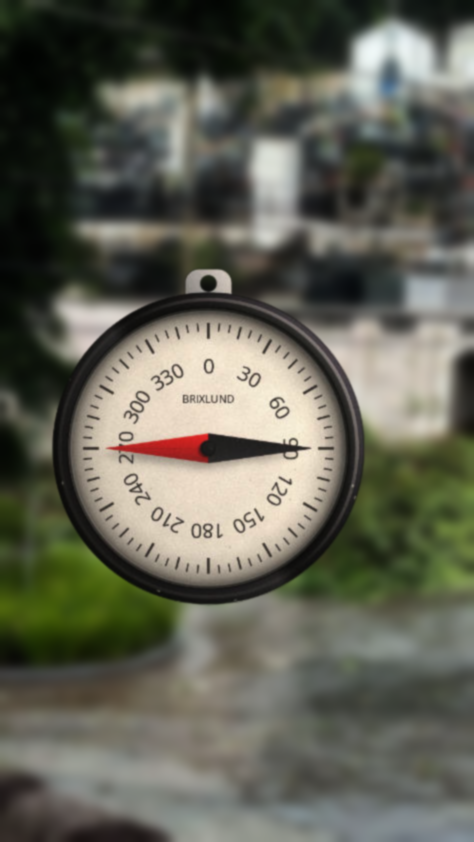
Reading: {"value": 270, "unit": "°"}
